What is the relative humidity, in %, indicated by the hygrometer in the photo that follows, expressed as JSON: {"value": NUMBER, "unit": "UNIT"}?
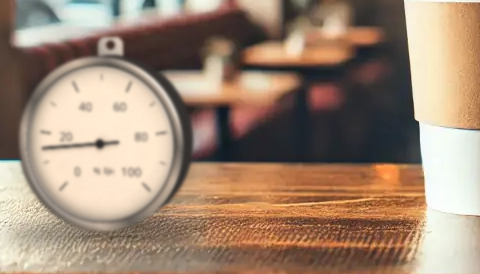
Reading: {"value": 15, "unit": "%"}
